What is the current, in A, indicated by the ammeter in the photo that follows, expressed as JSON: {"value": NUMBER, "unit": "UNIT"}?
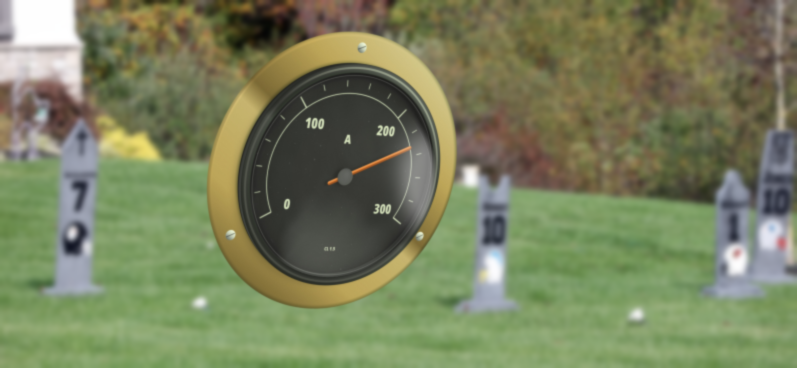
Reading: {"value": 230, "unit": "A"}
